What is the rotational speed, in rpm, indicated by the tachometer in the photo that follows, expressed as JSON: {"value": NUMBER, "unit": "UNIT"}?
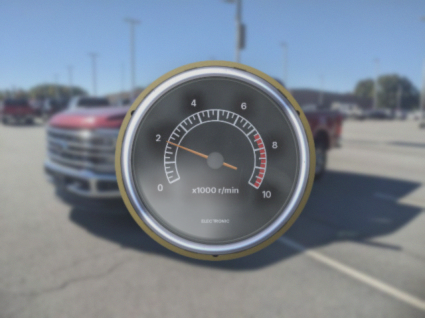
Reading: {"value": 2000, "unit": "rpm"}
